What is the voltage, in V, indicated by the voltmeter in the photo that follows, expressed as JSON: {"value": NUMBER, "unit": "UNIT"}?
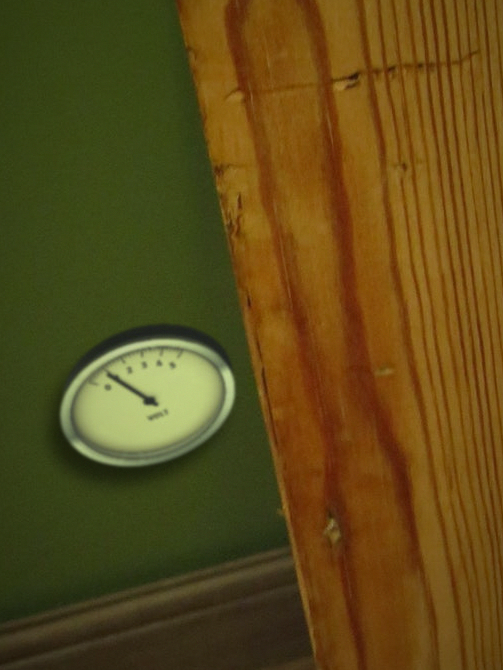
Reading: {"value": 1, "unit": "V"}
